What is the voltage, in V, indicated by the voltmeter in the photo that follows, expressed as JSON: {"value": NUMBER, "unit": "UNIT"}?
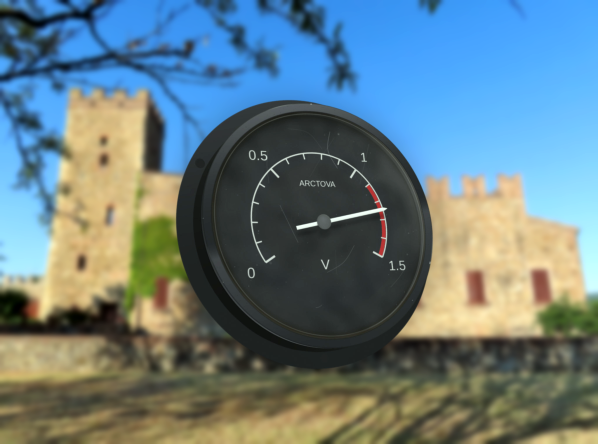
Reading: {"value": 1.25, "unit": "V"}
